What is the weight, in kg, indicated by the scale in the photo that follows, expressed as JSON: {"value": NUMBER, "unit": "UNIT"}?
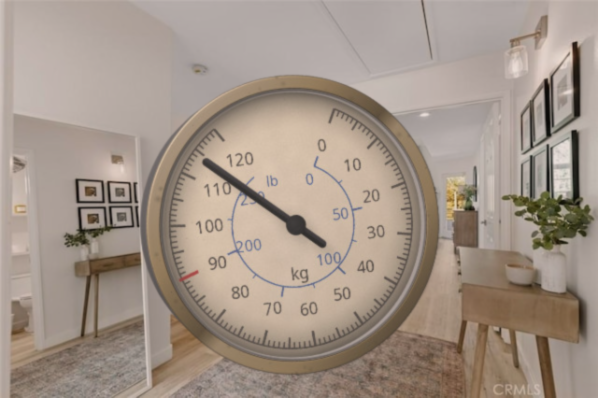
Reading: {"value": 114, "unit": "kg"}
